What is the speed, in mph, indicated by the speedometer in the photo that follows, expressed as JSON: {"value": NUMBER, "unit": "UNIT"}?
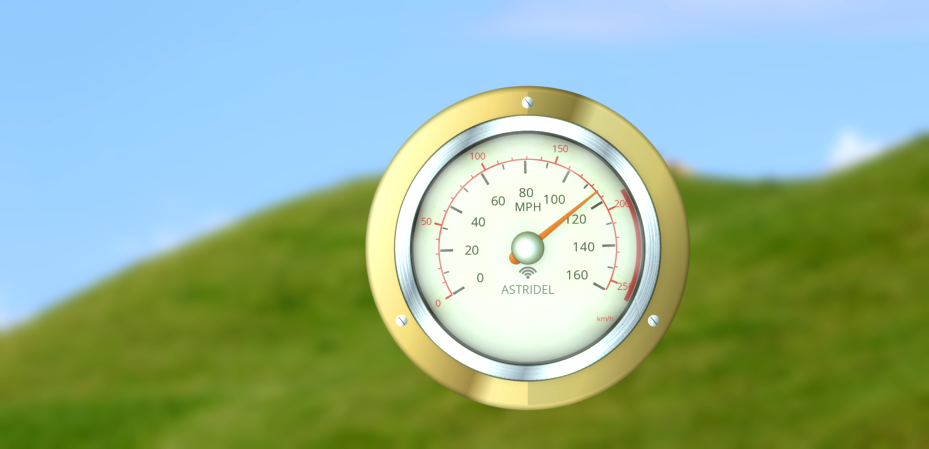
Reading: {"value": 115, "unit": "mph"}
